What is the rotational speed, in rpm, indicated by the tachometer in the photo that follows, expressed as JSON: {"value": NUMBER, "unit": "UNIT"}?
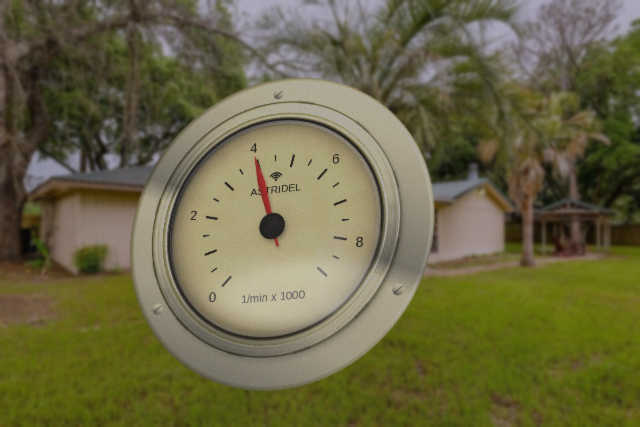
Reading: {"value": 4000, "unit": "rpm"}
